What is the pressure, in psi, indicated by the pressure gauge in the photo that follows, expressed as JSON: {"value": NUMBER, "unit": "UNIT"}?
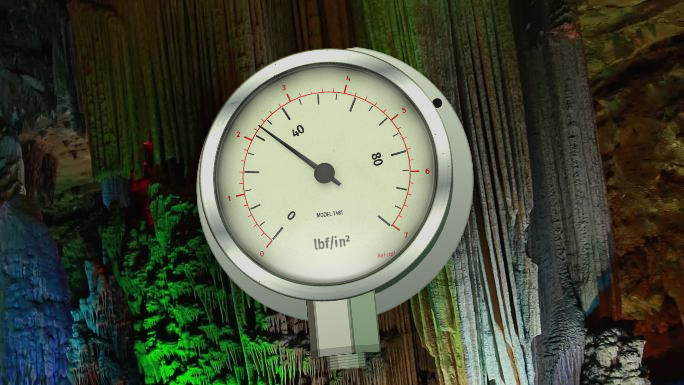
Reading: {"value": 32.5, "unit": "psi"}
